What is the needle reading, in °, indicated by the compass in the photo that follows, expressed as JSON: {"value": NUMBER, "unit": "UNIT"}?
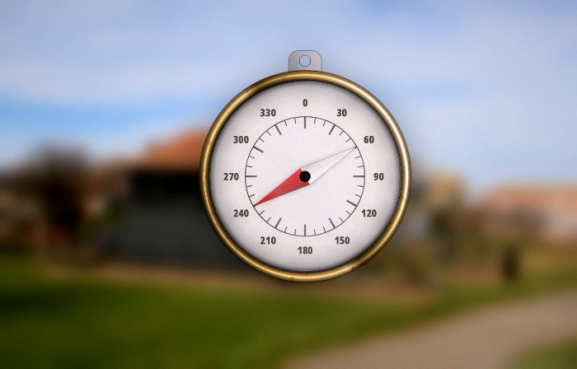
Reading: {"value": 240, "unit": "°"}
